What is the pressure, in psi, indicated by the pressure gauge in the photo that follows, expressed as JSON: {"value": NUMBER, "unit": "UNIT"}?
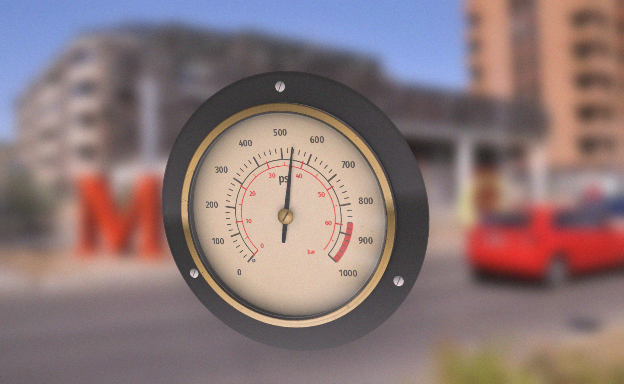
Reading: {"value": 540, "unit": "psi"}
